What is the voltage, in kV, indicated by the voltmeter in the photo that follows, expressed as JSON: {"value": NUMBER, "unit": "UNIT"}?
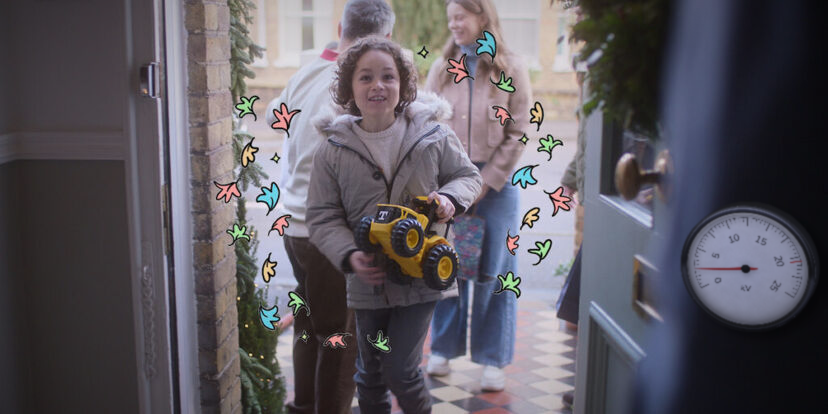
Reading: {"value": 2.5, "unit": "kV"}
